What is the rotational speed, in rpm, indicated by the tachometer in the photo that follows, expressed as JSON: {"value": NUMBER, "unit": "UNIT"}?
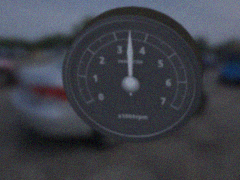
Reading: {"value": 3500, "unit": "rpm"}
